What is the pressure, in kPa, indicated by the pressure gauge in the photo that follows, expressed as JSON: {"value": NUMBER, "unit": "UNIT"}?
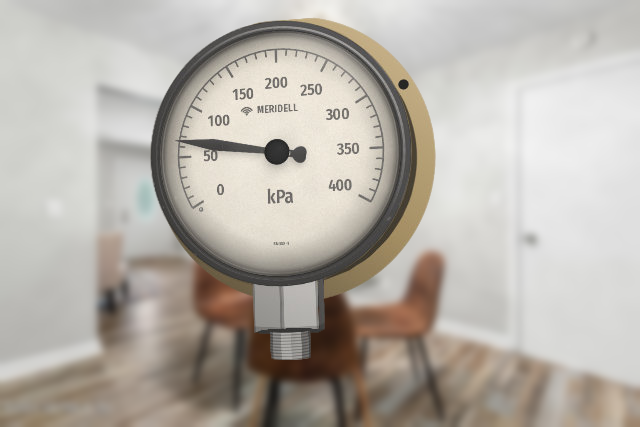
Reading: {"value": 65, "unit": "kPa"}
